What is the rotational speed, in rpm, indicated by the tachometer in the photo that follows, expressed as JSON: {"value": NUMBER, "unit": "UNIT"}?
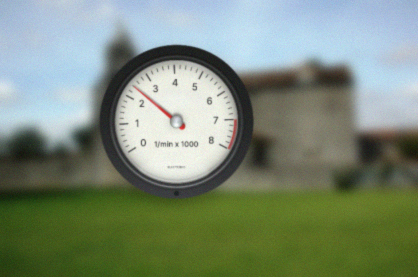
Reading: {"value": 2400, "unit": "rpm"}
